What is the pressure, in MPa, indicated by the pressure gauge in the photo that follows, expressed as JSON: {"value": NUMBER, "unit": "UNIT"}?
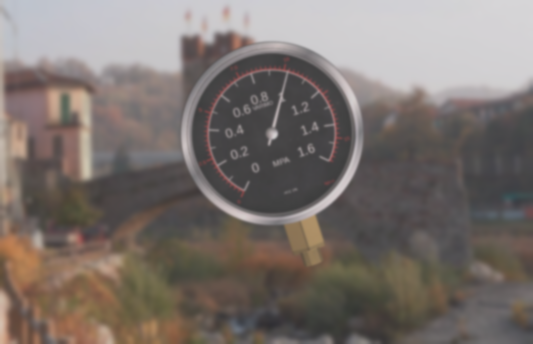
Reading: {"value": 1, "unit": "MPa"}
